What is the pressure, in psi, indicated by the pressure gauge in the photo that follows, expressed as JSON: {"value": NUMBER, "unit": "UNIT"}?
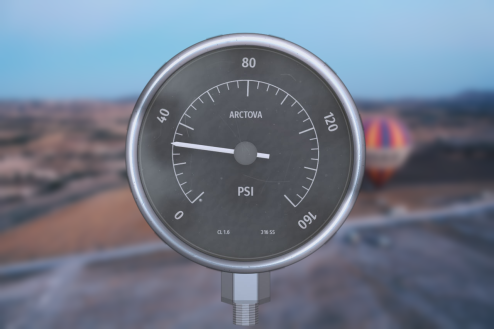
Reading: {"value": 30, "unit": "psi"}
